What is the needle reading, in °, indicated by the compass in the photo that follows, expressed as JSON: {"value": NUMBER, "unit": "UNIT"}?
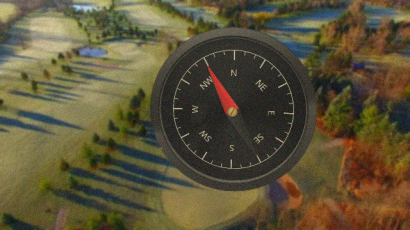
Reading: {"value": 330, "unit": "°"}
